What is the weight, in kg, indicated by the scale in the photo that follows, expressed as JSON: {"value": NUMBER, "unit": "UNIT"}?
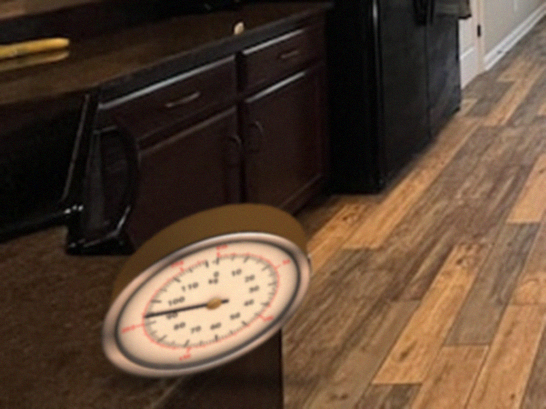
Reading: {"value": 95, "unit": "kg"}
